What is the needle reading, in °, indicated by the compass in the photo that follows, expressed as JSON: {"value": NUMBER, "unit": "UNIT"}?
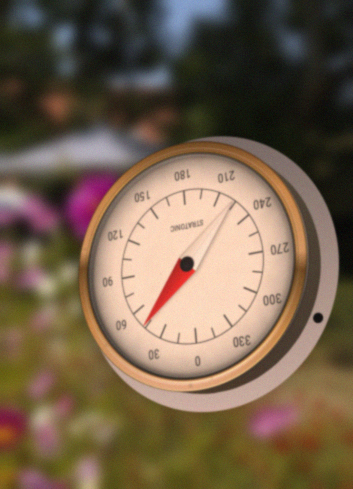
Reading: {"value": 45, "unit": "°"}
